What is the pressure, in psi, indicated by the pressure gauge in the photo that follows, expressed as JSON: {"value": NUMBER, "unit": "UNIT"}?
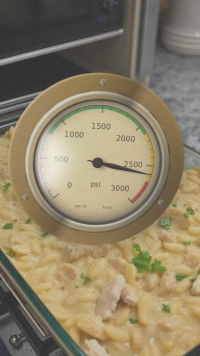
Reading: {"value": 2600, "unit": "psi"}
